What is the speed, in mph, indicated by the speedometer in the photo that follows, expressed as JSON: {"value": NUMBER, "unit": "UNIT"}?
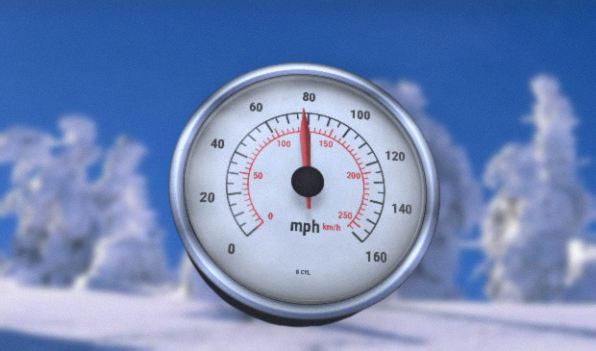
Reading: {"value": 77.5, "unit": "mph"}
